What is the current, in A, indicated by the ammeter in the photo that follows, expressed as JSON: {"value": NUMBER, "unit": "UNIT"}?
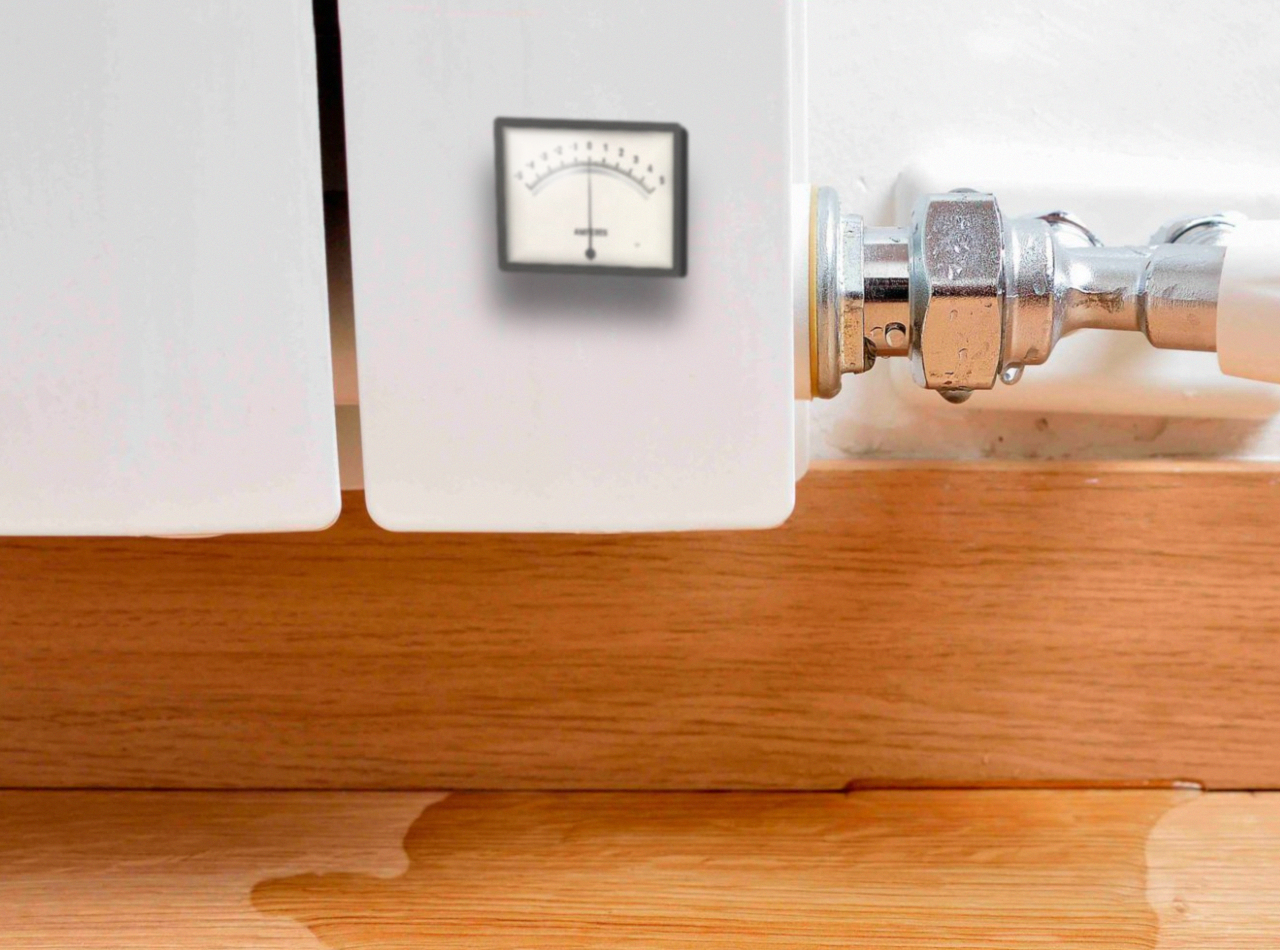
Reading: {"value": 0, "unit": "A"}
